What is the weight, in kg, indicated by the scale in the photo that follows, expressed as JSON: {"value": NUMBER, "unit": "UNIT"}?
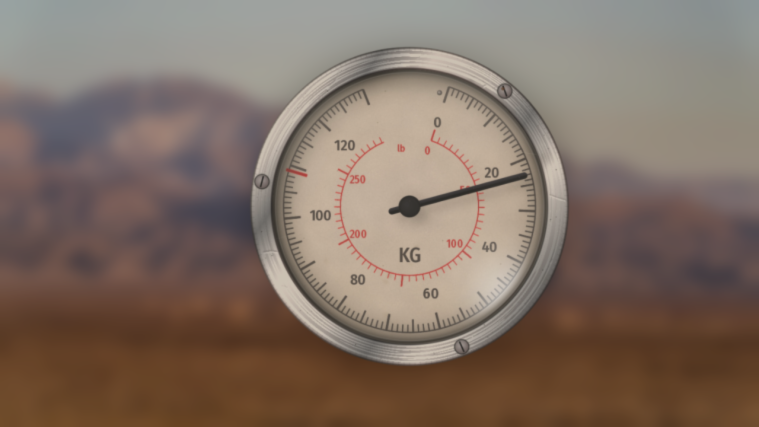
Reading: {"value": 23, "unit": "kg"}
